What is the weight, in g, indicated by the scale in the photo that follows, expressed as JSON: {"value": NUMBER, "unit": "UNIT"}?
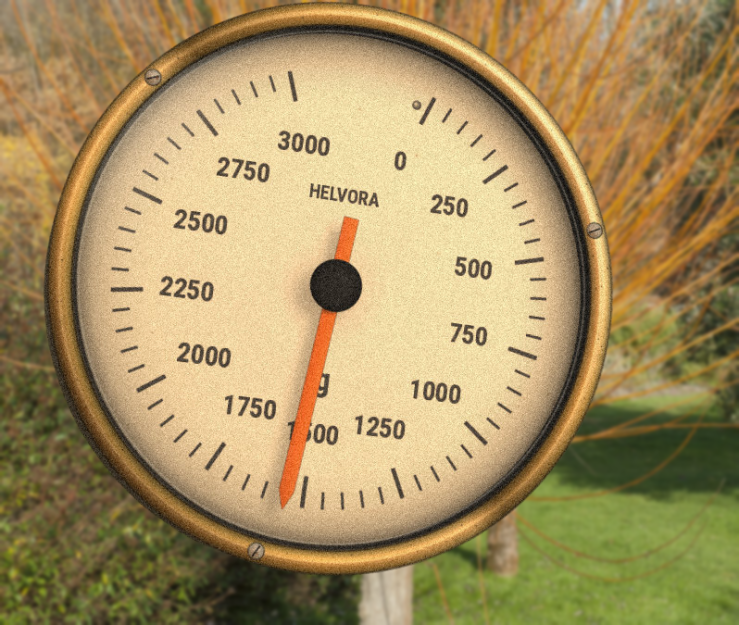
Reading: {"value": 1550, "unit": "g"}
